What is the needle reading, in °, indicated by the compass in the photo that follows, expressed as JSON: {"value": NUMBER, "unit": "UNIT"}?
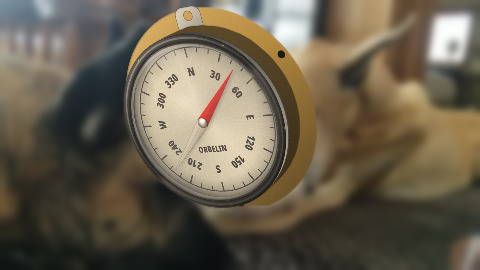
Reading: {"value": 45, "unit": "°"}
